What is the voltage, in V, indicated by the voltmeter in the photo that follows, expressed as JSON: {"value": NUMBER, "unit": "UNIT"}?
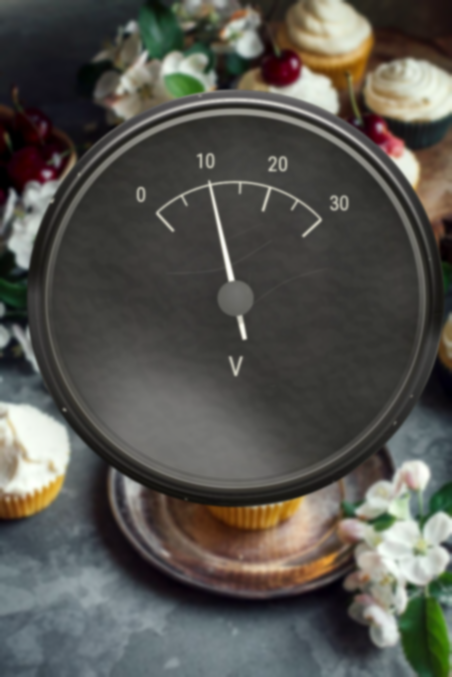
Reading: {"value": 10, "unit": "V"}
